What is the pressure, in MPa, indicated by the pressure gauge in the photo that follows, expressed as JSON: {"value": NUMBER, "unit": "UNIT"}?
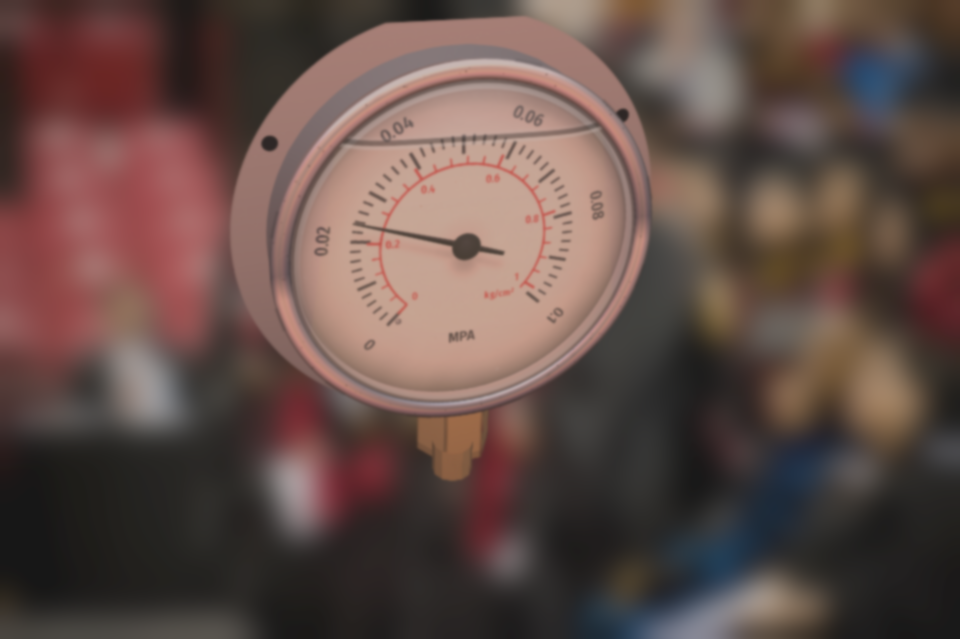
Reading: {"value": 0.024, "unit": "MPa"}
